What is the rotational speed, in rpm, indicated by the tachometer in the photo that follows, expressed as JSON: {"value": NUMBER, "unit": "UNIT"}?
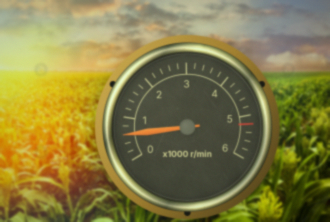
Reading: {"value": 600, "unit": "rpm"}
